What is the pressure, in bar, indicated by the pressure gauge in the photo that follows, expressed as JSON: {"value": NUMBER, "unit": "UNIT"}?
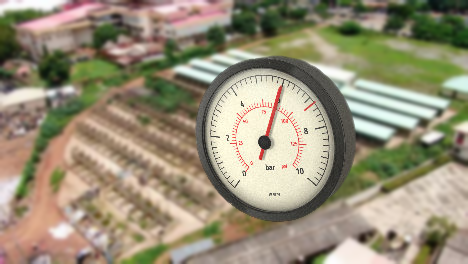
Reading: {"value": 6, "unit": "bar"}
